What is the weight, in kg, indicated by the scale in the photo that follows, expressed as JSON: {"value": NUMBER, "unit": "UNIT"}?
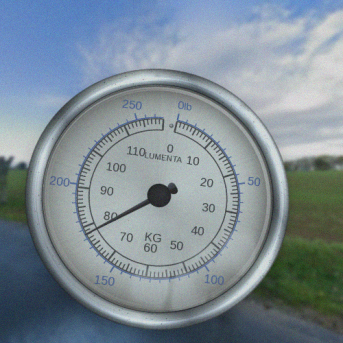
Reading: {"value": 78, "unit": "kg"}
